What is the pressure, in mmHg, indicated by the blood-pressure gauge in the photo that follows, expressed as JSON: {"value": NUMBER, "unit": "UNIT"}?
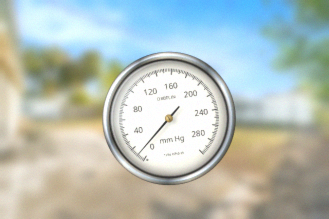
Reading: {"value": 10, "unit": "mmHg"}
